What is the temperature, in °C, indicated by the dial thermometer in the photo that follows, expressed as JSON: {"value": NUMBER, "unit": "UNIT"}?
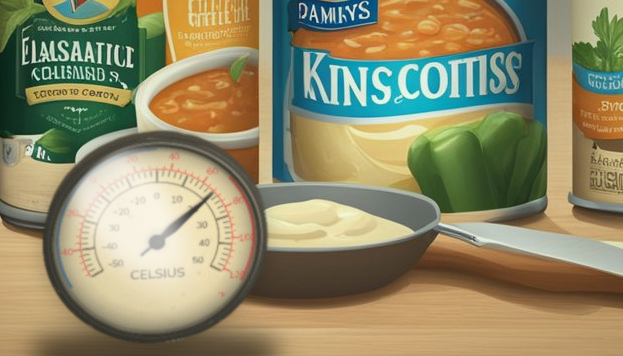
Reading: {"value": 20, "unit": "°C"}
